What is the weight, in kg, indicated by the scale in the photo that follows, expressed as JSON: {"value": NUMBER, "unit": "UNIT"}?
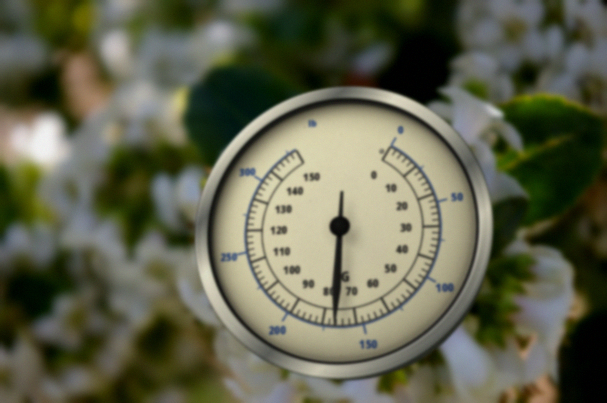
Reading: {"value": 76, "unit": "kg"}
